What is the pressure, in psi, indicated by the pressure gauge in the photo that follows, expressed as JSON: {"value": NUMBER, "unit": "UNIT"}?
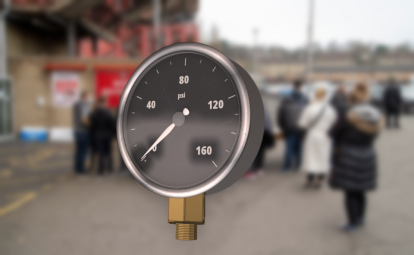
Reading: {"value": 0, "unit": "psi"}
